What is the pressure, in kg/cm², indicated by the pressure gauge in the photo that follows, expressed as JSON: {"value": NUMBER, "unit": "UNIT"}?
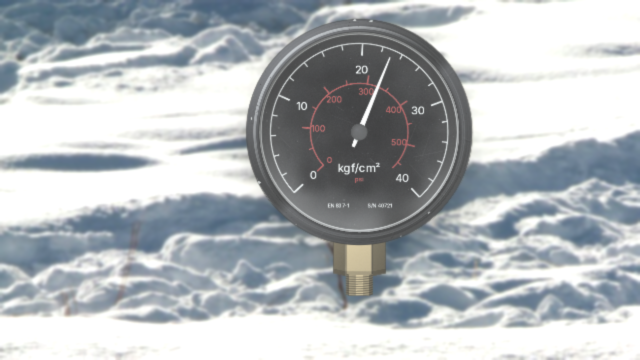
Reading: {"value": 23, "unit": "kg/cm²"}
